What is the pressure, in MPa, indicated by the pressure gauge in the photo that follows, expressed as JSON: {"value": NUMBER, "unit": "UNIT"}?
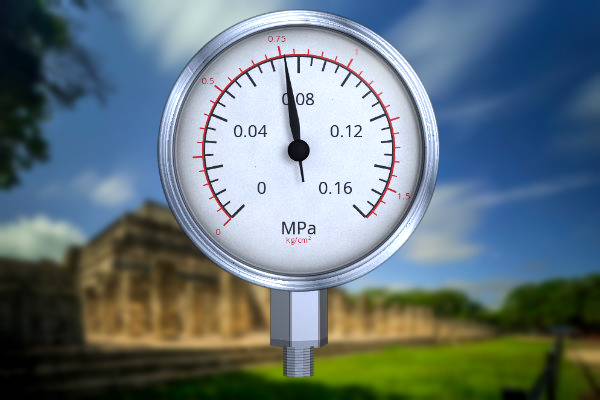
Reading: {"value": 0.075, "unit": "MPa"}
